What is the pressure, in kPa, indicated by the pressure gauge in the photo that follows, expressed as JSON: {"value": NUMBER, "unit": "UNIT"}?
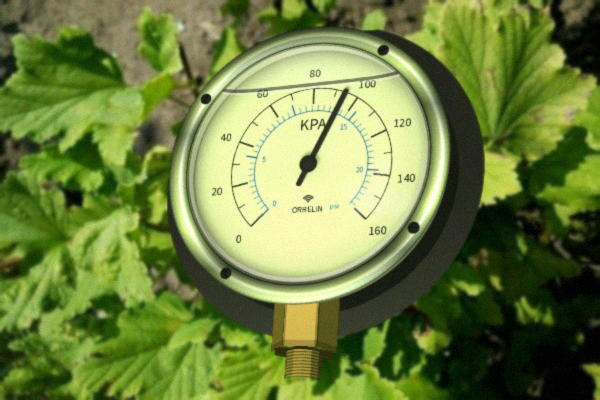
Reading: {"value": 95, "unit": "kPa"}
